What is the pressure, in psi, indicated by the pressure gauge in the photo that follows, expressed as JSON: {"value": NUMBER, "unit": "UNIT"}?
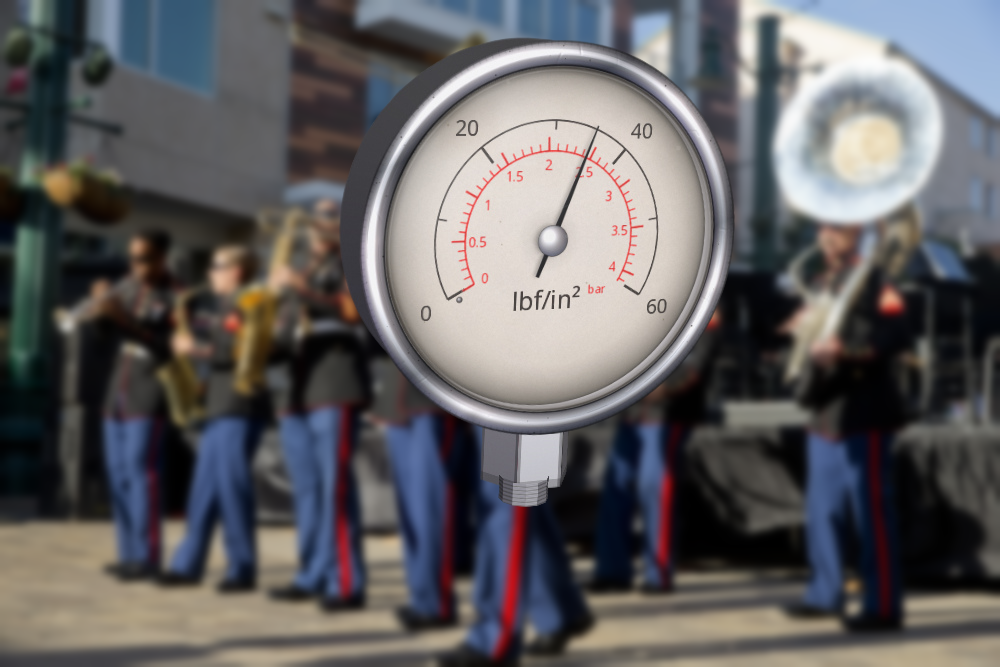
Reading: {"value": 35, "unit": "psi"}
